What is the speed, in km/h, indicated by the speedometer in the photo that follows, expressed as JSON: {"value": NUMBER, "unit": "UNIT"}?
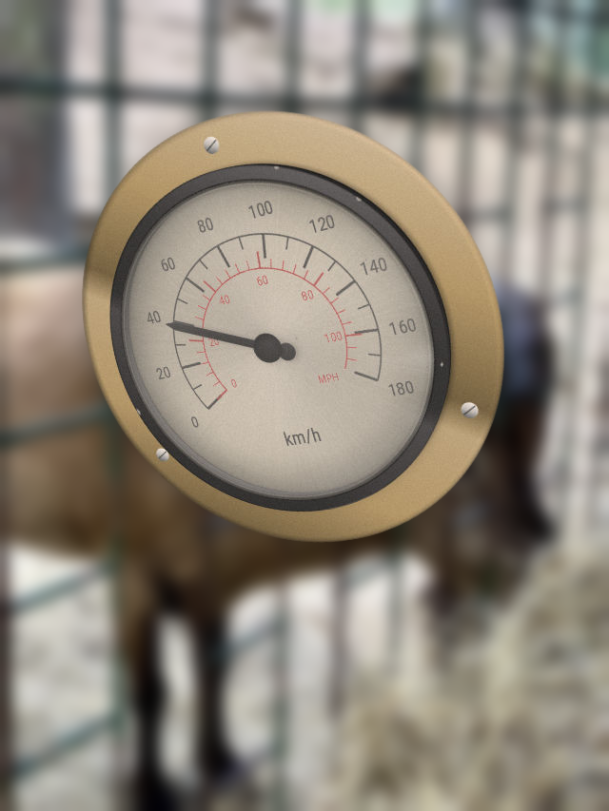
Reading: {"value": 40, "unit": "km/h"}
